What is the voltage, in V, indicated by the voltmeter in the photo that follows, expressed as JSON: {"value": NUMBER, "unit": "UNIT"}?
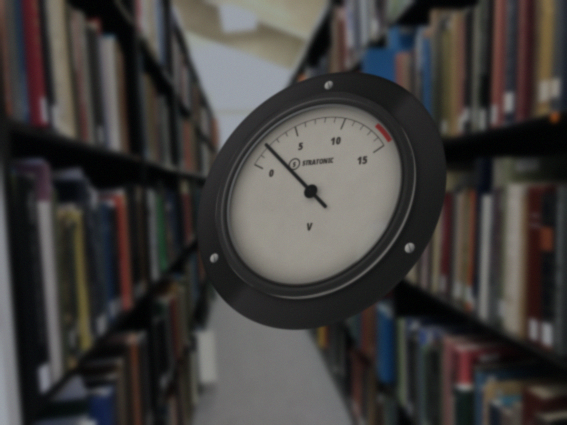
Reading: {"value": 2, "unit": "V"}
